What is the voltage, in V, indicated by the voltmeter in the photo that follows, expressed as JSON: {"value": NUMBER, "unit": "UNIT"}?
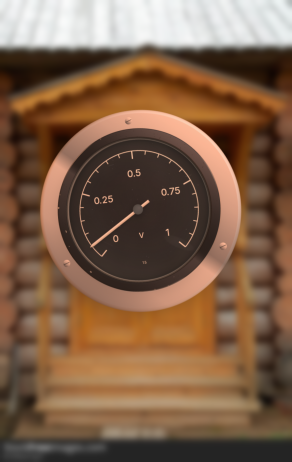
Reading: {"value": 0.05, "unit": "V"}
